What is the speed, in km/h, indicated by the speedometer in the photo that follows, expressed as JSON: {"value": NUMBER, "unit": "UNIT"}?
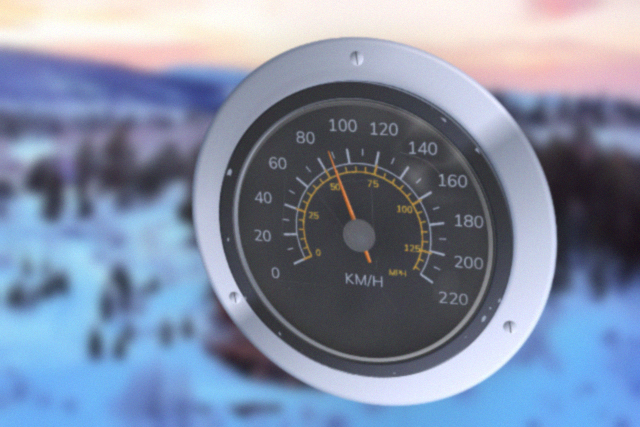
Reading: {"value": 90, "unit": "km/h"}
